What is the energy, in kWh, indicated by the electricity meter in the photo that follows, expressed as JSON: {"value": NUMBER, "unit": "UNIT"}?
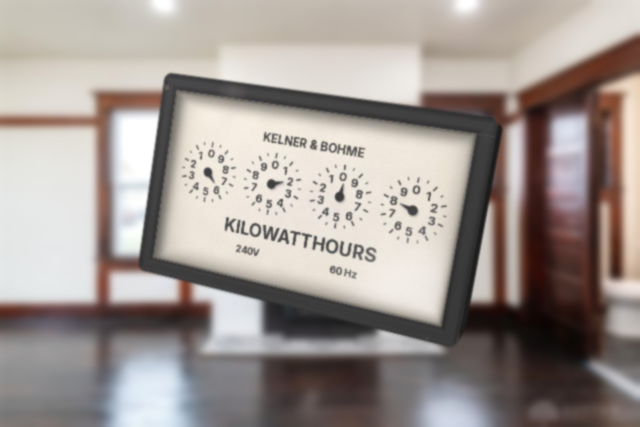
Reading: {"value": 6198, "unit": "kWh"}
